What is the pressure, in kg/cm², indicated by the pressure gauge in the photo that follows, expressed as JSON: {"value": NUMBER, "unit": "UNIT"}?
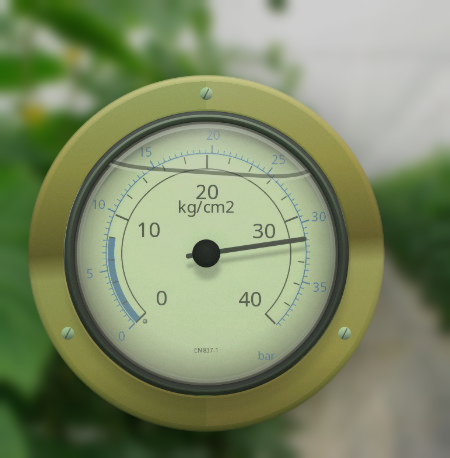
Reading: {"value": 32, "unit": "kg/cm²"}
